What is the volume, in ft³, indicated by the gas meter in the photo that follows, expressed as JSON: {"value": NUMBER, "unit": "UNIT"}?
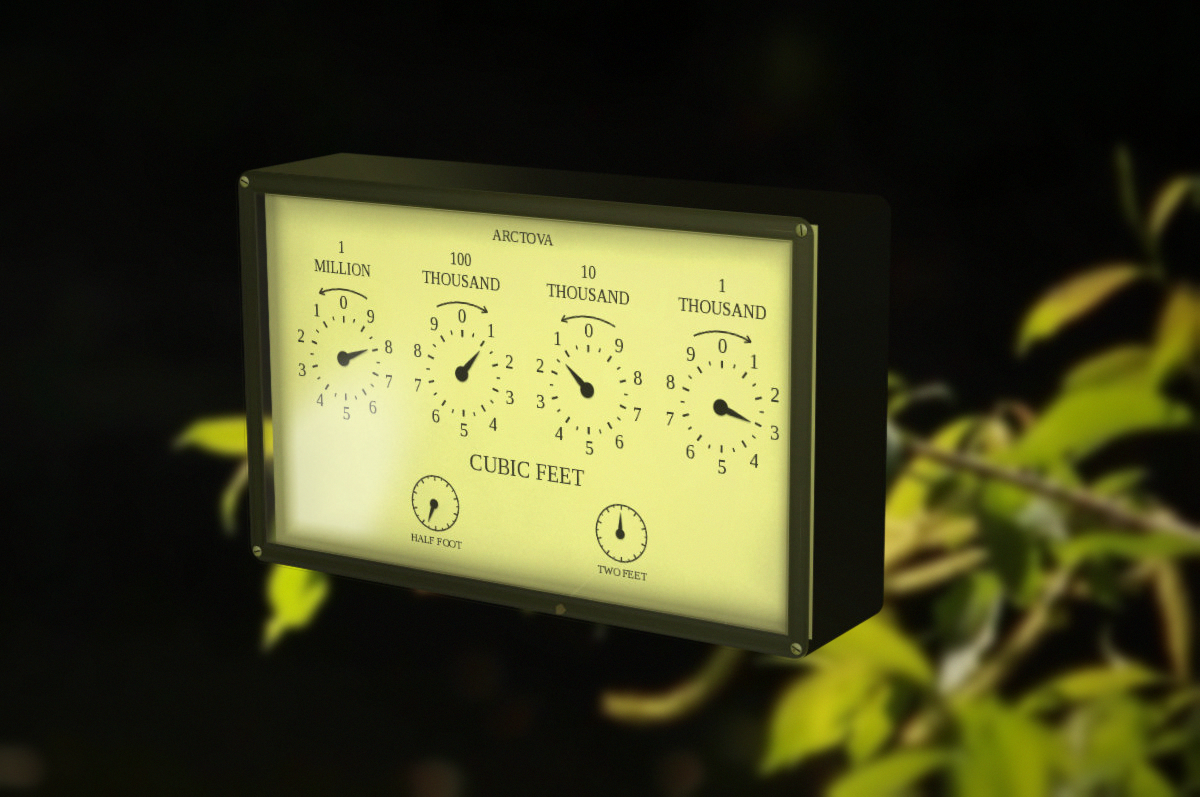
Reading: {"value": 811300, "unit": "ft³"}
